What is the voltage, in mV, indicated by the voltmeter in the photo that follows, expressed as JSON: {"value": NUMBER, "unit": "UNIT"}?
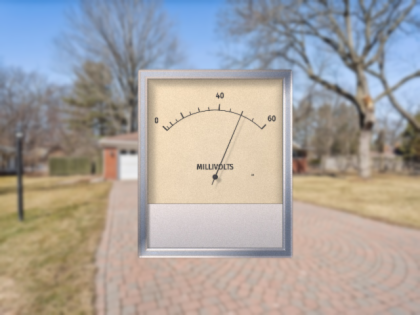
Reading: {"value": 50, "unit": "mV"}
